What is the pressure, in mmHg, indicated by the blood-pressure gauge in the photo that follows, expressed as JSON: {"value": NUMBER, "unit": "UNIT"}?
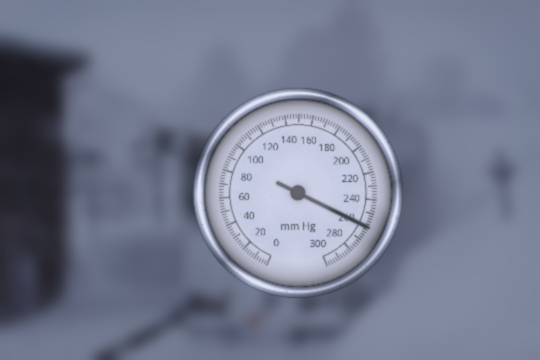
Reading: {"value": 260, "unit": "mmHg"}
